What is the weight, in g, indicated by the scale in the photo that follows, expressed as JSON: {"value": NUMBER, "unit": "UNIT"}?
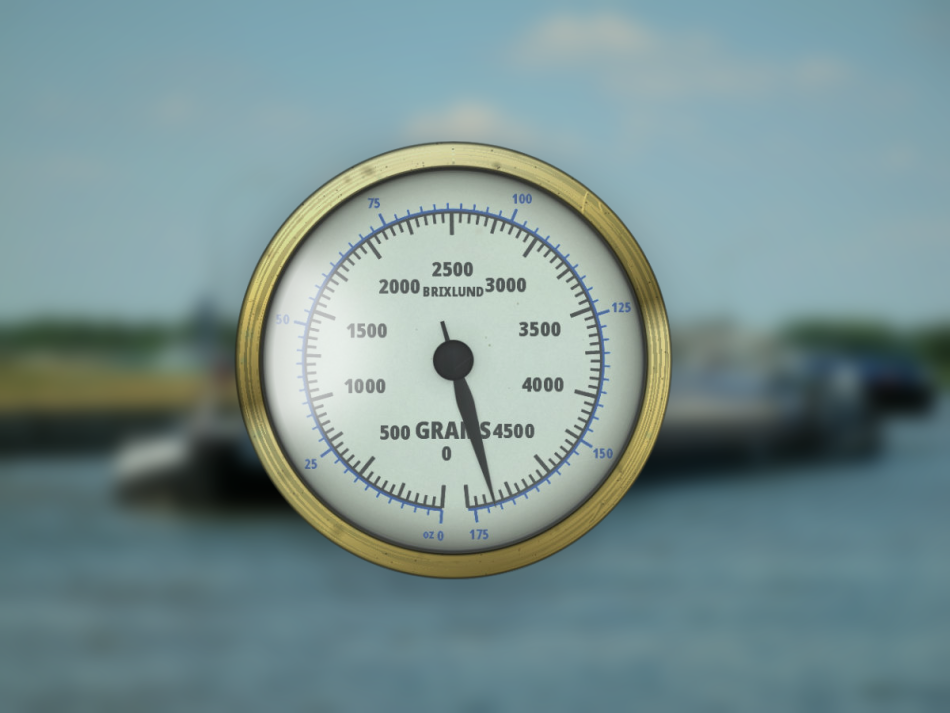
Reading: {"value": 4850, "unit": "g"}
